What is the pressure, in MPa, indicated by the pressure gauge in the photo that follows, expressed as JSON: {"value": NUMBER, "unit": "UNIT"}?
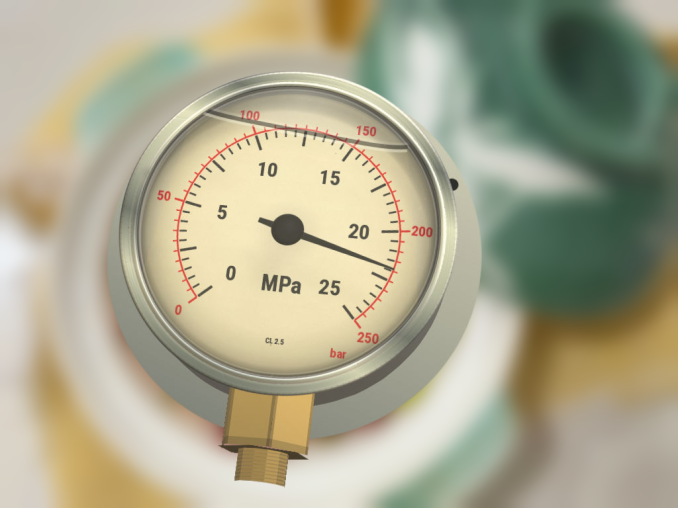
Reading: {"value": 22, "unit": "MPa"}
